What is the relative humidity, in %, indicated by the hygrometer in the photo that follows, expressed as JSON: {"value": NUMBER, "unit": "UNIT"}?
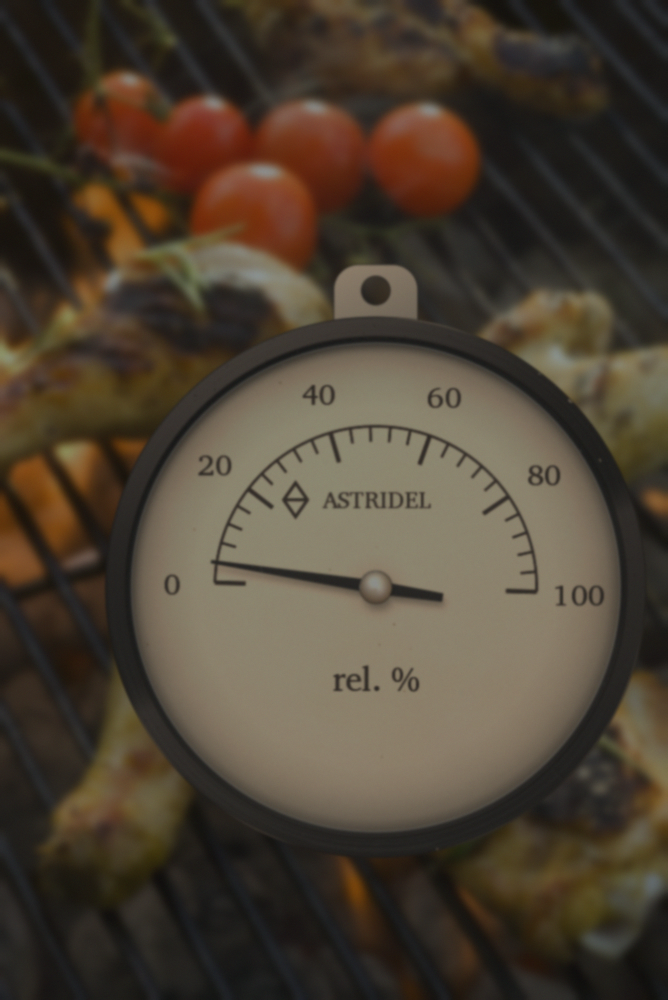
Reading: {"value": 4, "unit": "%"}
